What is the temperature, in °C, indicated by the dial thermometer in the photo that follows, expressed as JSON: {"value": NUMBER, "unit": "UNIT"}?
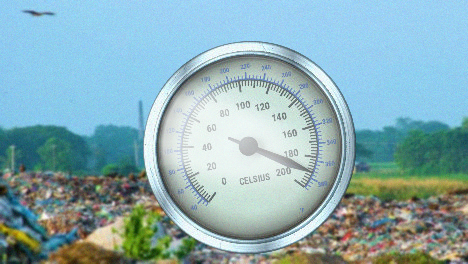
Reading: {"value": 190, "unit": "°C"}
